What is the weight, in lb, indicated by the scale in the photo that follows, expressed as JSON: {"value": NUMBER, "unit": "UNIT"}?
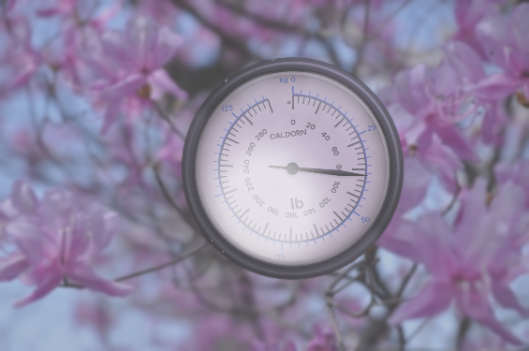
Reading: {"value": 84, "unit": "lb"}
